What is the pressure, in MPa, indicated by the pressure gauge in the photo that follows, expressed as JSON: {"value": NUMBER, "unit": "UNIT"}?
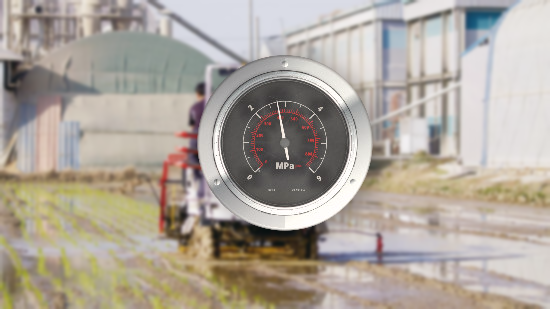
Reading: {"value": 2.75, "unit": "MPa"}
